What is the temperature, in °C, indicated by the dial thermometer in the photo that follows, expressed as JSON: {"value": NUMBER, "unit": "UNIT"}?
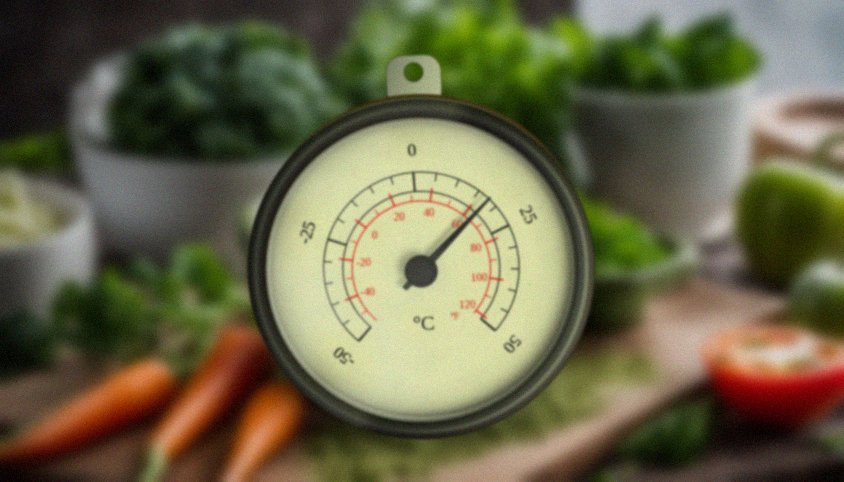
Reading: {"value": 17.5, "unit": "°C"}
